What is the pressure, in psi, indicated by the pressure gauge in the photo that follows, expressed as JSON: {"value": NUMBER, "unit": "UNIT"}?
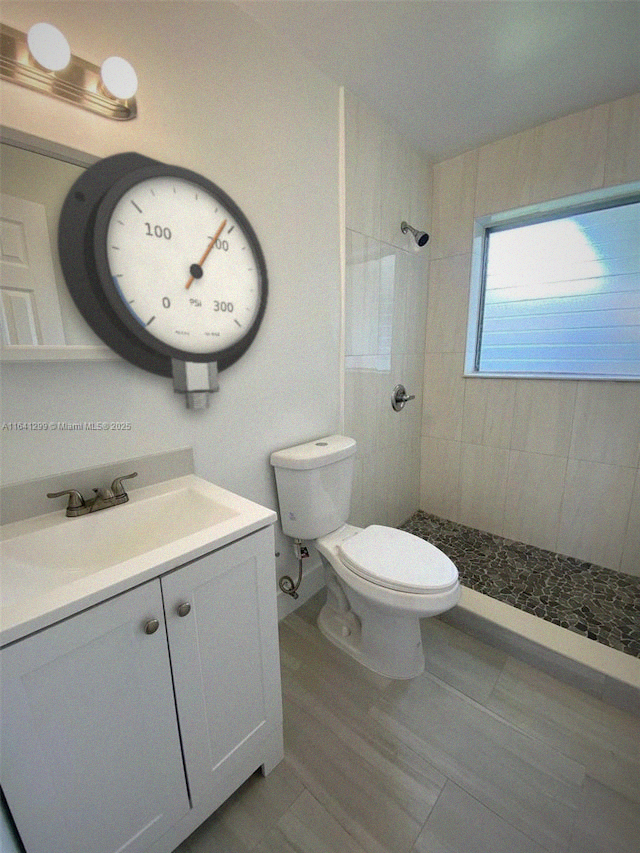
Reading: {"value": 190, "unit": "psi"}
